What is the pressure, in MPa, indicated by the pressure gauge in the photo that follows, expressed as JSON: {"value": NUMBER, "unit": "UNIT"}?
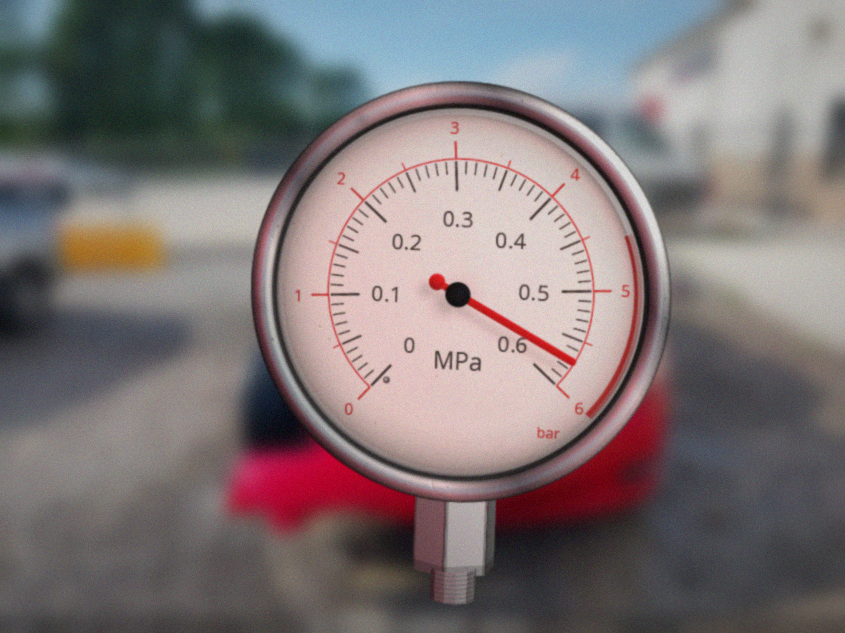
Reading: {"value": 0.57, "unit": "MPa"}
